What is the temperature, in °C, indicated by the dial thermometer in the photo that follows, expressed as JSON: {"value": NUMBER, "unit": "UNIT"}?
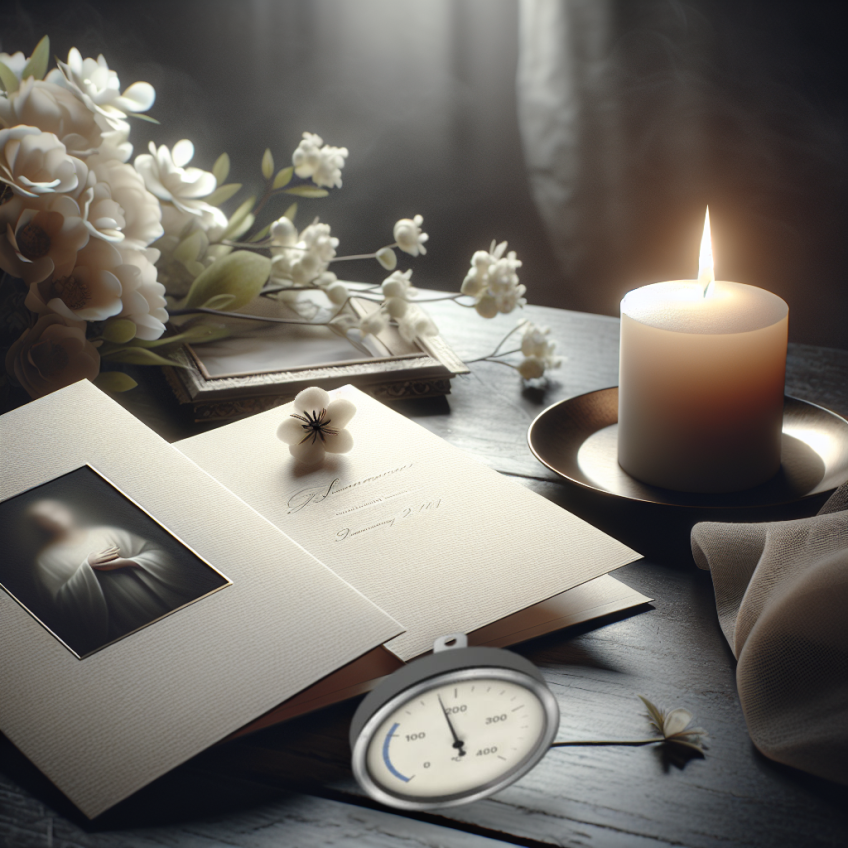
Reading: {"value": 180, "unit": "°C"}
